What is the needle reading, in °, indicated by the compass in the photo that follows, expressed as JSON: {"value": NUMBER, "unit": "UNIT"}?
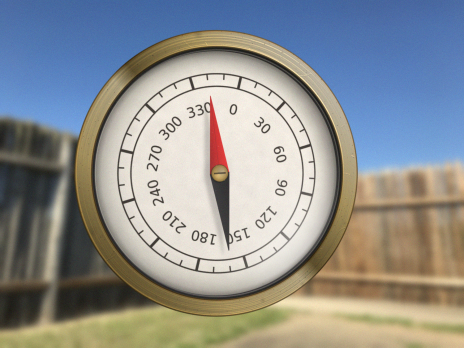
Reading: {"value": 340, "unit": "°"}
